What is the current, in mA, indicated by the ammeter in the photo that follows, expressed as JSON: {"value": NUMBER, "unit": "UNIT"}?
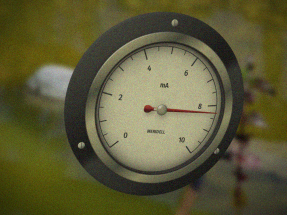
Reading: {"value": 8.25, "unit": "mA"}
